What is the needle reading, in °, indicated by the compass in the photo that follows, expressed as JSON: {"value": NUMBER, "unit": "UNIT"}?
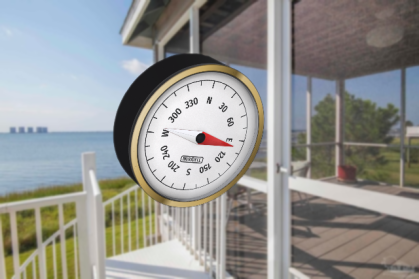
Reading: {"value": 97.5, "unit": "°"}
